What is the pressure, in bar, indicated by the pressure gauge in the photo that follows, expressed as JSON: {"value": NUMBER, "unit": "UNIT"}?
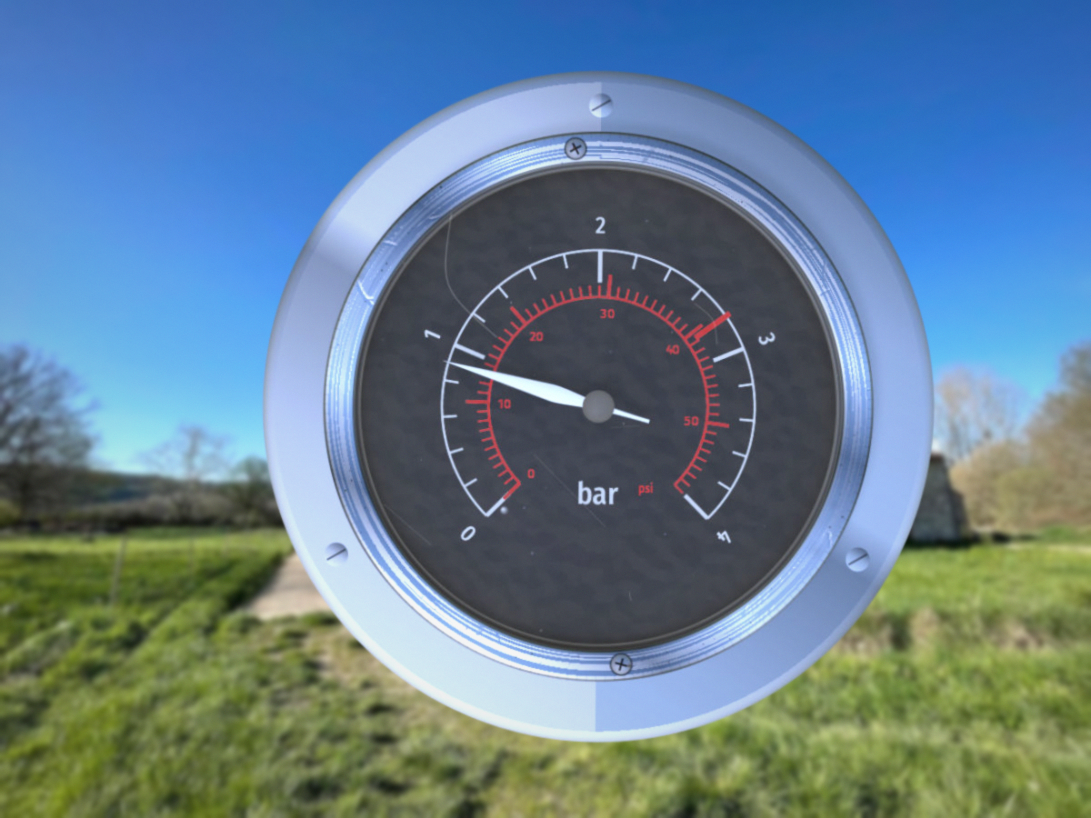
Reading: {"value": 0.9, "unit": "bar"}
